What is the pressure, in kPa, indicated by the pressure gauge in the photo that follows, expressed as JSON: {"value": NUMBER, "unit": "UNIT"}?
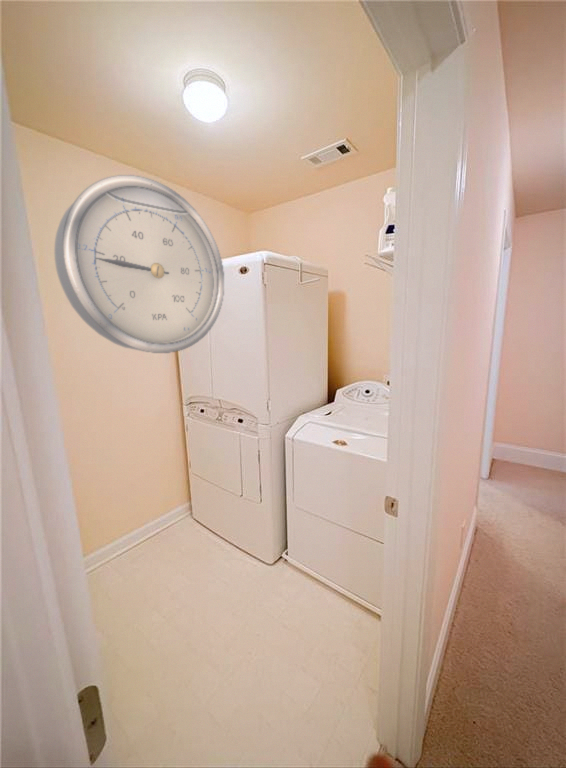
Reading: {"value": 17.5, "unit": "kPa"}
